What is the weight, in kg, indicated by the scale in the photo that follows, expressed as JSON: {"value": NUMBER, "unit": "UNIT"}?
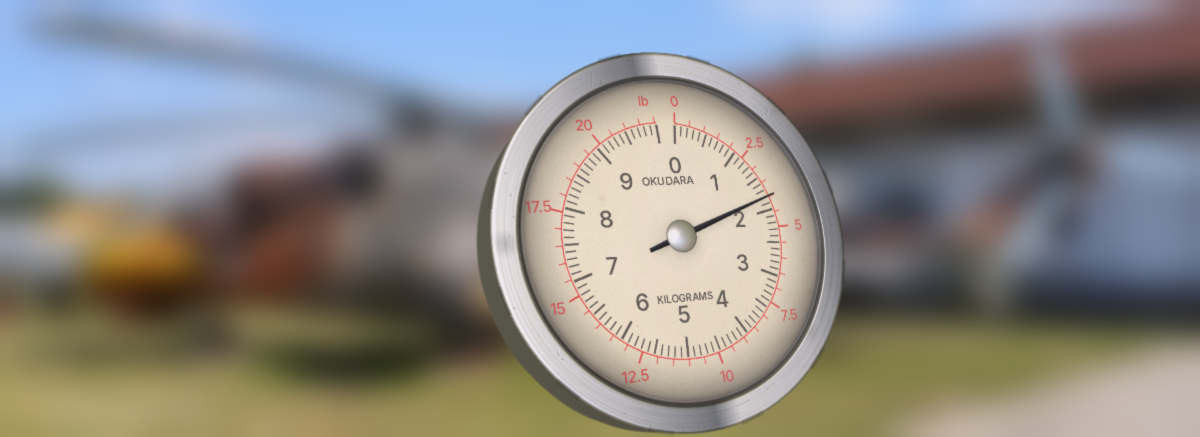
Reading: {"value": 1.8, "unit": "kg"}
